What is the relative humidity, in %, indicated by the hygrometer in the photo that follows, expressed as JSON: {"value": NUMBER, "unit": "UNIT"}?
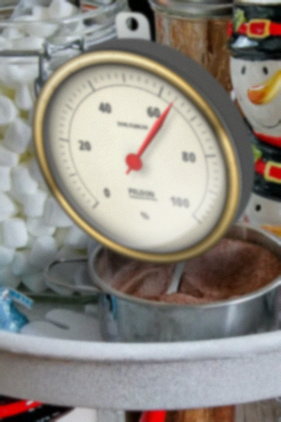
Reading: {"value": 64, "unit": "%"}
